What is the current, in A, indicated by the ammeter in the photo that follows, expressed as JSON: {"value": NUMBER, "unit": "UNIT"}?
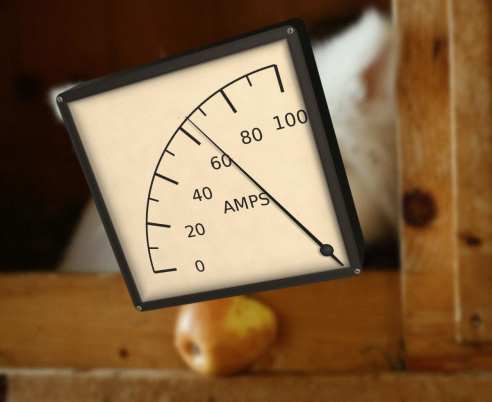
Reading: {"value": 65, "unit": "A"}
